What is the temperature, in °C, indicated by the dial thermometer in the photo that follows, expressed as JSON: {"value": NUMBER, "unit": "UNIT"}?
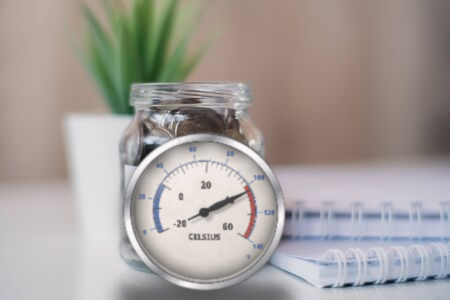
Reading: {"value": 40, "unit": "°C"}
